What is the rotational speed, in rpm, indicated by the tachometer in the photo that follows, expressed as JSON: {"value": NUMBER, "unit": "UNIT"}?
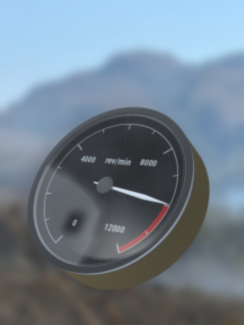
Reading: {"value": 10000, "unit": "rpm"}
